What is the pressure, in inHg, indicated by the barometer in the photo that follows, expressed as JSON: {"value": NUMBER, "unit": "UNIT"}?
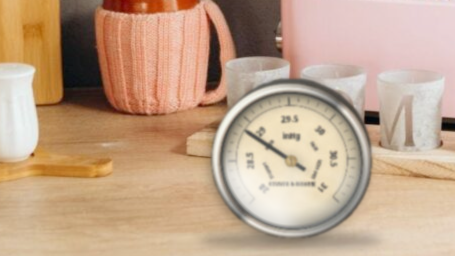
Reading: {"value": 28.9, "unit": "inHg"}
